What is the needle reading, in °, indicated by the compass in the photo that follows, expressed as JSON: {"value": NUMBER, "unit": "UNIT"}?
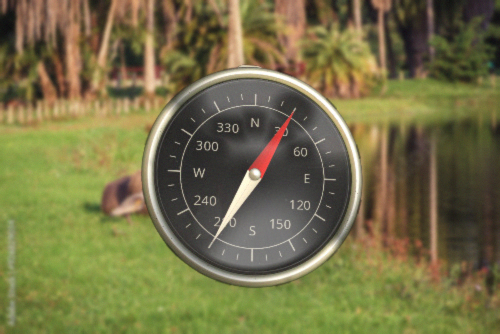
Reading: {"value": 30, "unit": "°"}
